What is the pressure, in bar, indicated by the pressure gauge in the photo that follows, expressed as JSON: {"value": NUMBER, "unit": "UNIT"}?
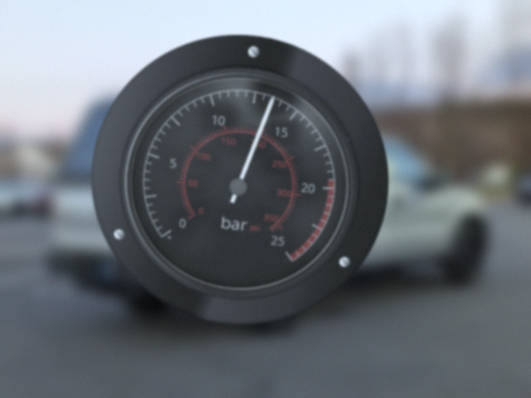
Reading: {"value": 13.5, "unit": "bar"}
